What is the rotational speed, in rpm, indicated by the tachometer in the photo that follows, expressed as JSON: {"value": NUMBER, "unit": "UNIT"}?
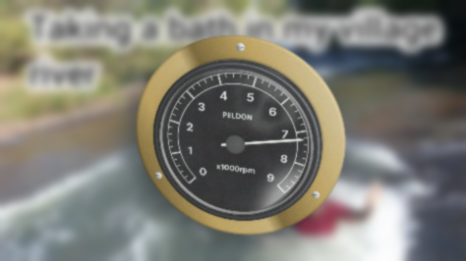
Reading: {"value": 7200, "unit": "rpm"}
